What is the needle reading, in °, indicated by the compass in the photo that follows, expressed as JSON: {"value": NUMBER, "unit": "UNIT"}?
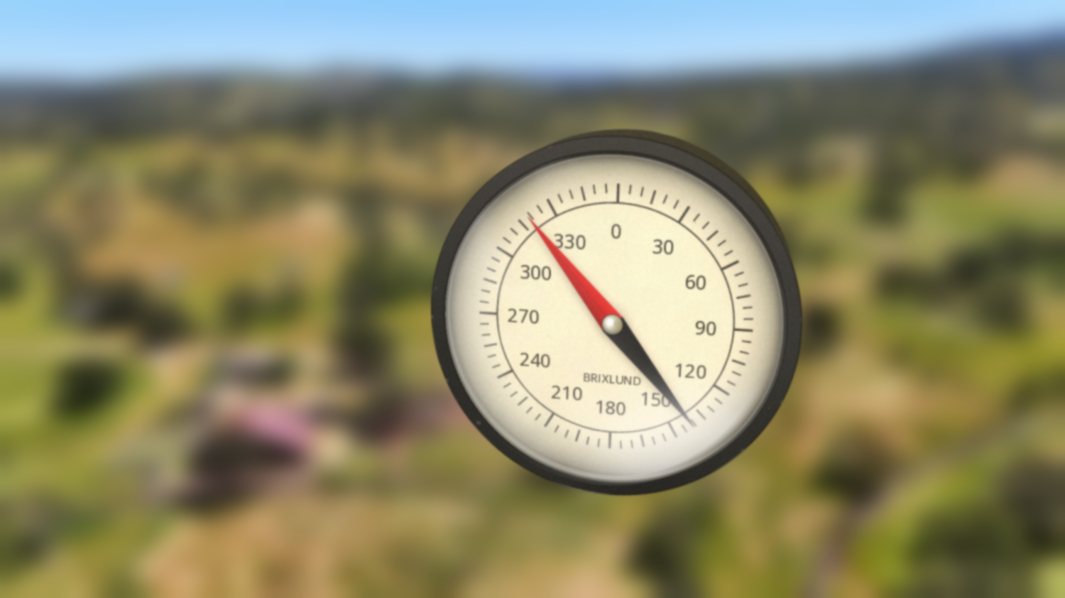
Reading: {"value": 320, "unit": "°"}
